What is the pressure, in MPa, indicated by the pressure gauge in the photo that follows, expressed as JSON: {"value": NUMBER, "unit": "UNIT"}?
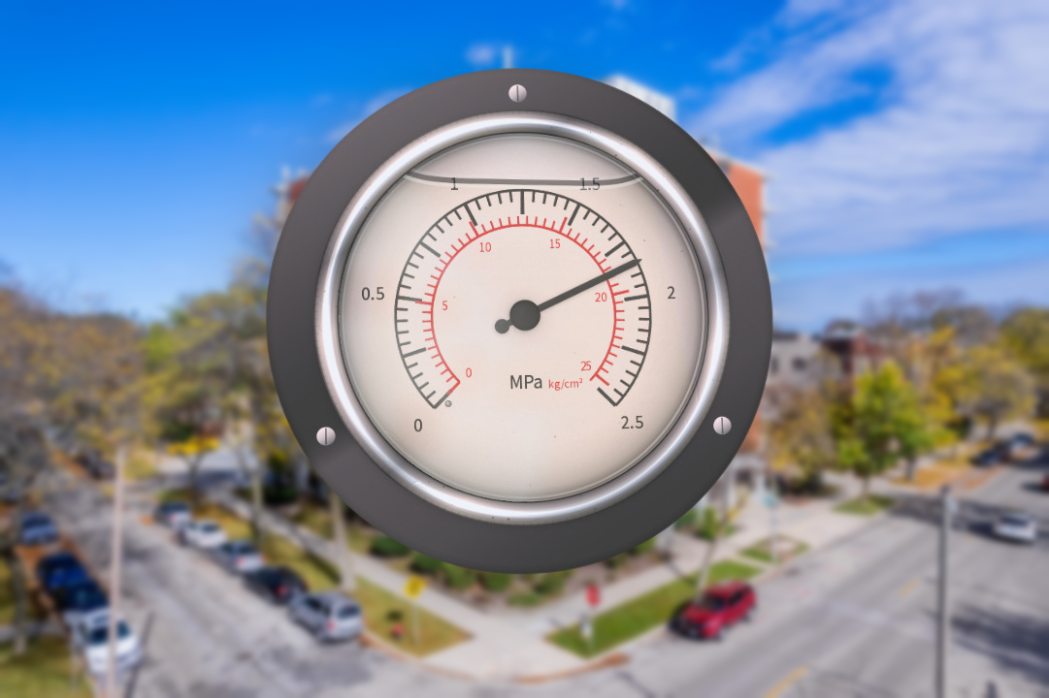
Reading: {"value": 1.85, "unit": "MPa"}
